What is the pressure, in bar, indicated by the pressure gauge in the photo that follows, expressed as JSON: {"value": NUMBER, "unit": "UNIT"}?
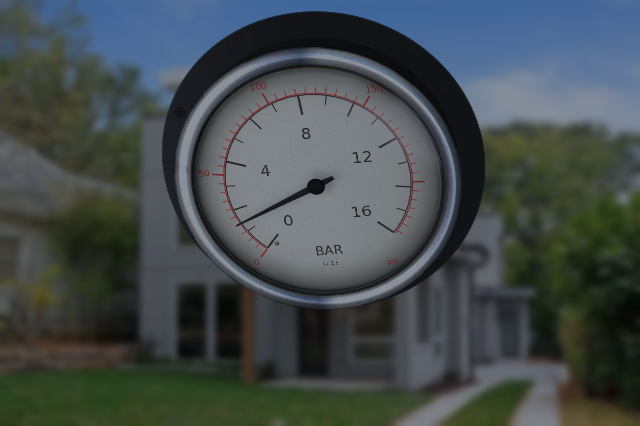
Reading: {"value": 1.5, "unit": "bar"}
